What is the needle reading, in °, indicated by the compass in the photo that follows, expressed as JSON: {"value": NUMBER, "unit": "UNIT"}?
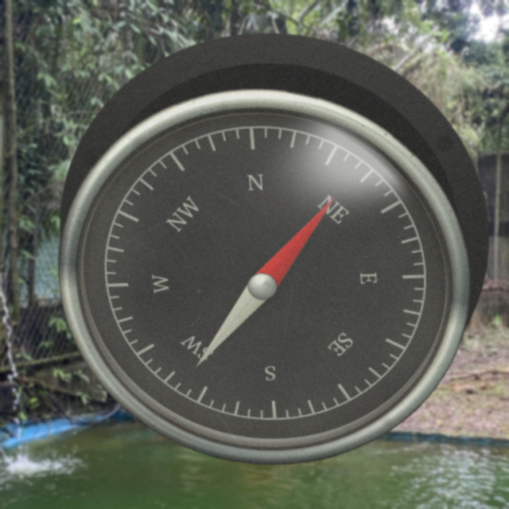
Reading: {"value": 40, "unit": "°"}
